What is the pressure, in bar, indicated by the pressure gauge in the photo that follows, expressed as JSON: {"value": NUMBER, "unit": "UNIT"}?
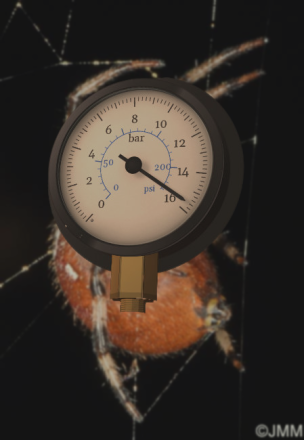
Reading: {"value": 15.6, "unit": "bar"}
